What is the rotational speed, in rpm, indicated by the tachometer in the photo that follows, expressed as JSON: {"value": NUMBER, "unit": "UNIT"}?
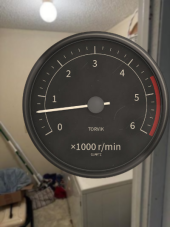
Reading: {"value": 600, "unit": "rpm"}
